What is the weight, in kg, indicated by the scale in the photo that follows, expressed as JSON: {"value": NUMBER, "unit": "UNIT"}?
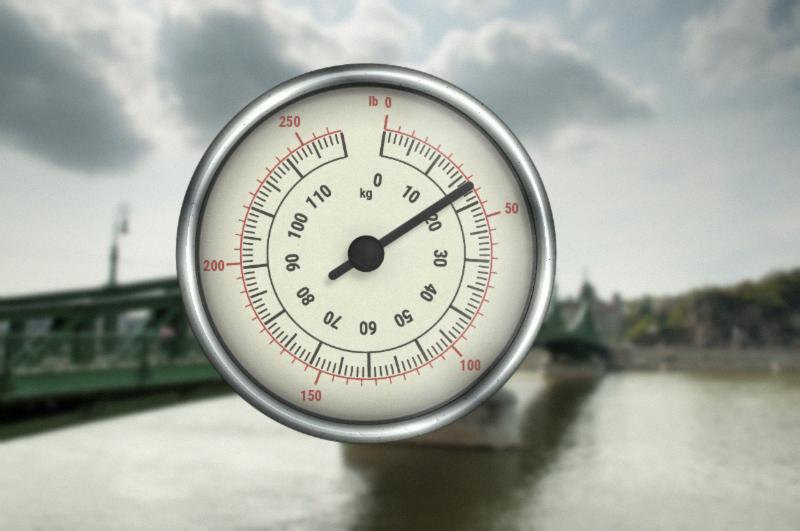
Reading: {"value": 17, "unit": "kg"}
